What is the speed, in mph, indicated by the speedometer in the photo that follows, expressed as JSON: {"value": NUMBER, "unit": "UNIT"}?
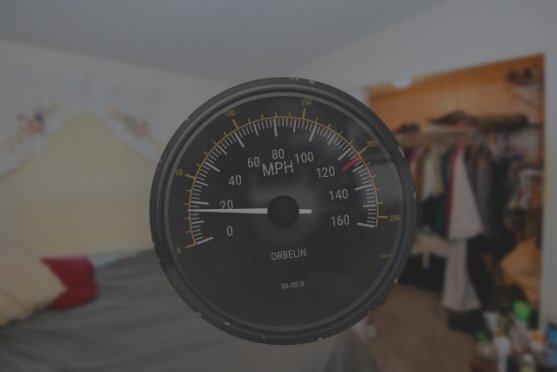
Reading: {"value": 16, "unit": "mph"}
